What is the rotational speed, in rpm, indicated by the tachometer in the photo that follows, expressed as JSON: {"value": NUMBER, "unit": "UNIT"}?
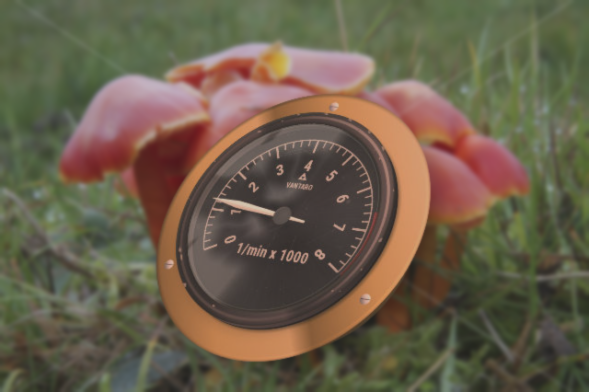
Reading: {"value": 1200, "unit": "rpm"}
